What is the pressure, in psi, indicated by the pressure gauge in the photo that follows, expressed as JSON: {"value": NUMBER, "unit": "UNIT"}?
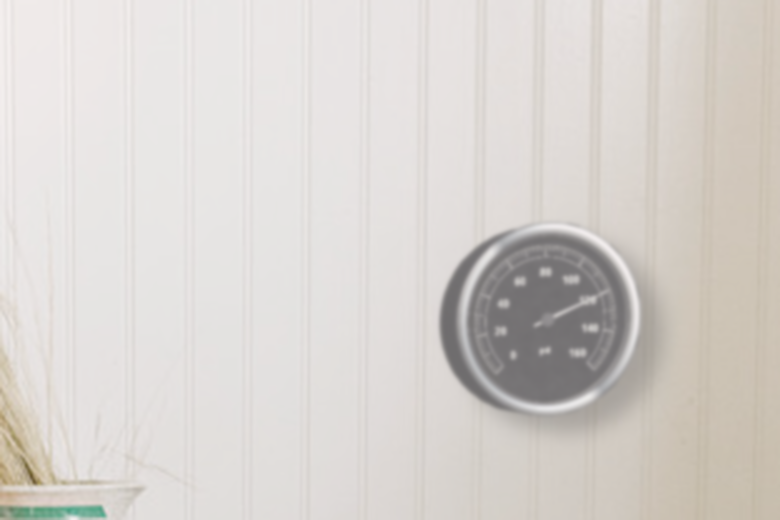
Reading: {"value": 120, "unit": "psi"}
